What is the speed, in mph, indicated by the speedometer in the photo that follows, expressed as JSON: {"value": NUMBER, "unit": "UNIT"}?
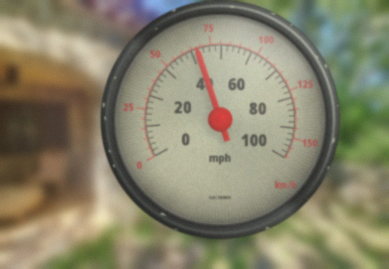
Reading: {"value": 42, "unit": "mph"}
